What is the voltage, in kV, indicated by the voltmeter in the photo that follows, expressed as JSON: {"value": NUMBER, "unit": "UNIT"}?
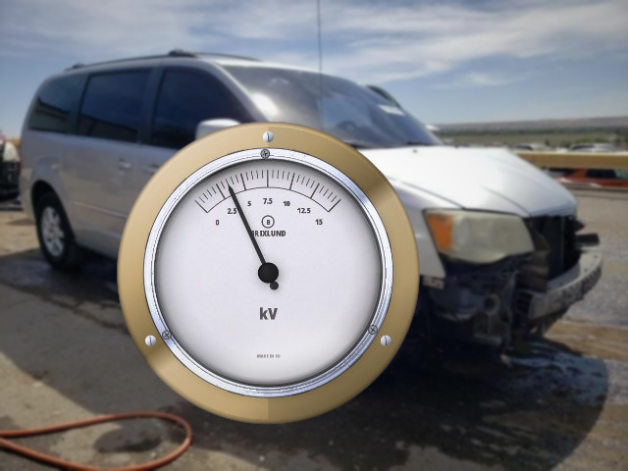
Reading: {"value": 3.5, "unit": "kV"}
